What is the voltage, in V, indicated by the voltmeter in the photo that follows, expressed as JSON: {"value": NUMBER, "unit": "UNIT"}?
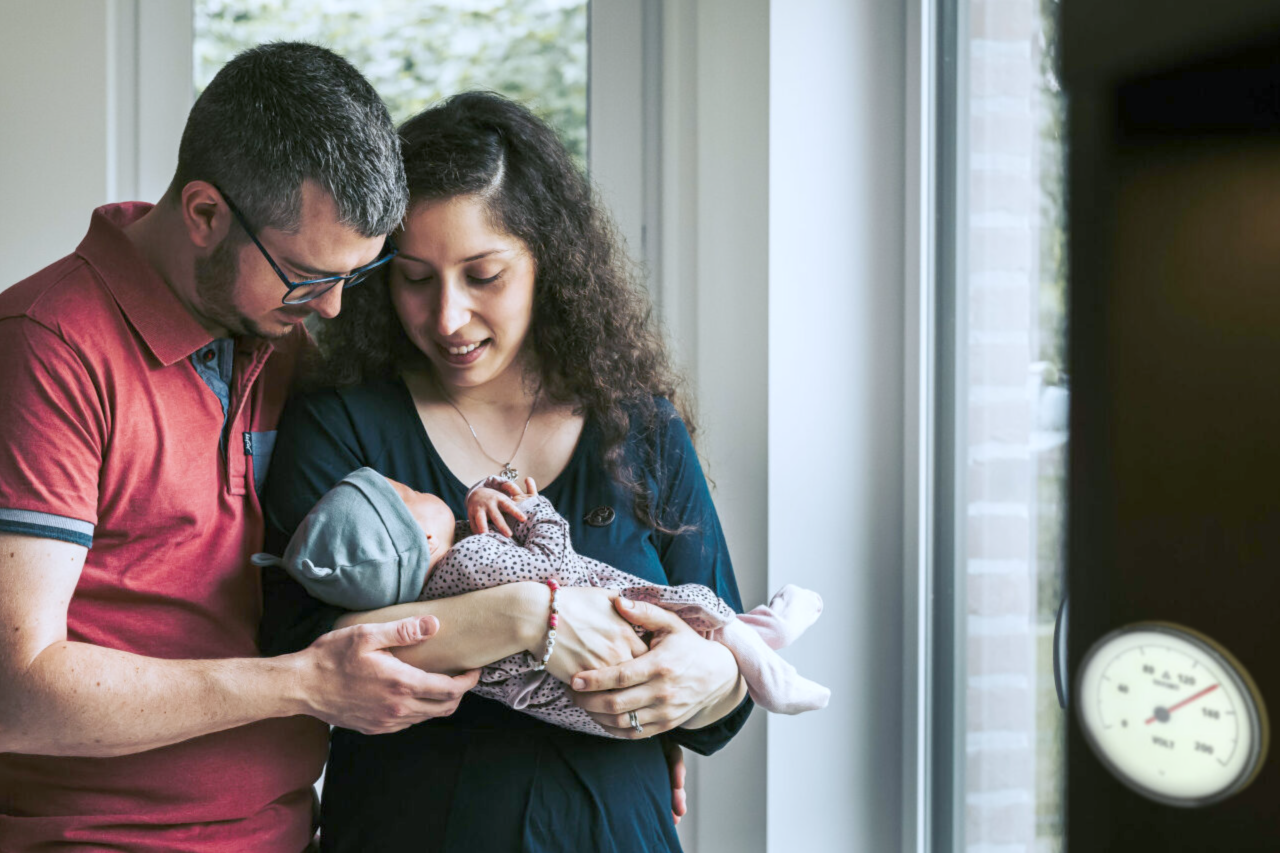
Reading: {"value": 140, "unit": "V"}
